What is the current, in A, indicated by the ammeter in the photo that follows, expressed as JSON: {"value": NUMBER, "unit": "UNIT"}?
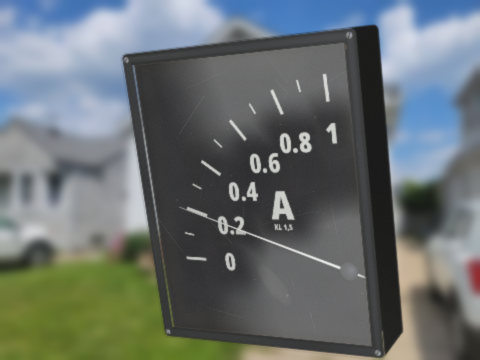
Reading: {"value": 0.2, "unit": "A"}
